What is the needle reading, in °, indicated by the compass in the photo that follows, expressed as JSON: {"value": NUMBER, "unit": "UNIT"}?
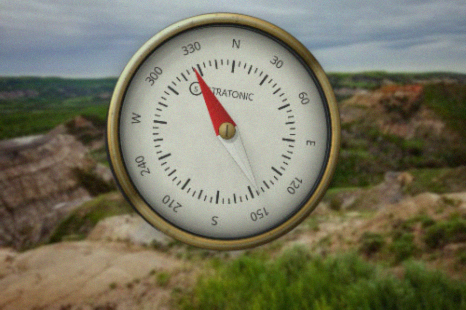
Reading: {"value": 325, "unit": "°"}
